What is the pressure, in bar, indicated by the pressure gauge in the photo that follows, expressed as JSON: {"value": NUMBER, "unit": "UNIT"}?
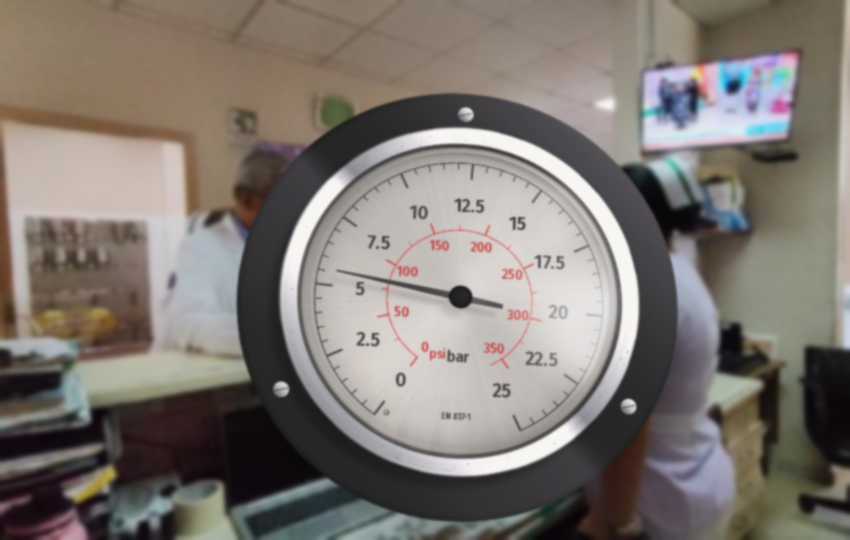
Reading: {"value": 5.5, "unit": "bar"}
